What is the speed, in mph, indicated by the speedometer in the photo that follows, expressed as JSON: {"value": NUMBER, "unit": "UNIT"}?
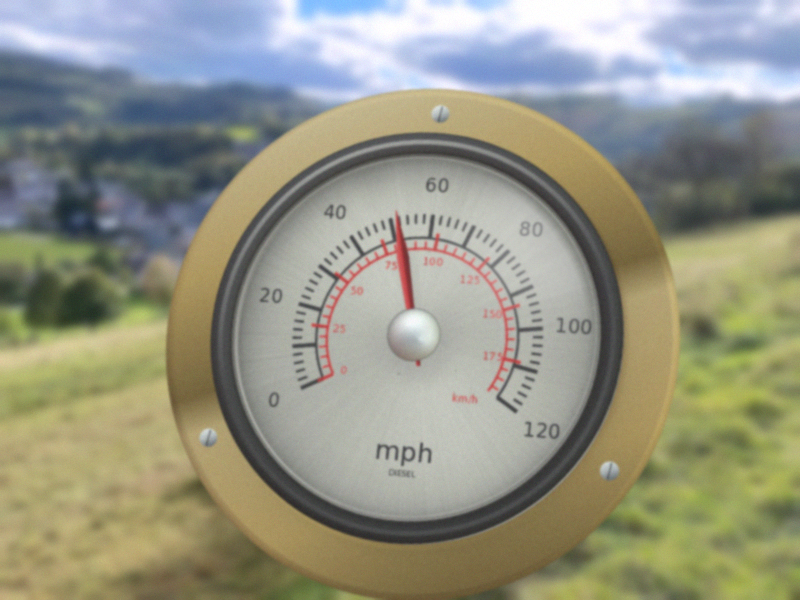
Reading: {"value": 52, "unit": "mph"}
